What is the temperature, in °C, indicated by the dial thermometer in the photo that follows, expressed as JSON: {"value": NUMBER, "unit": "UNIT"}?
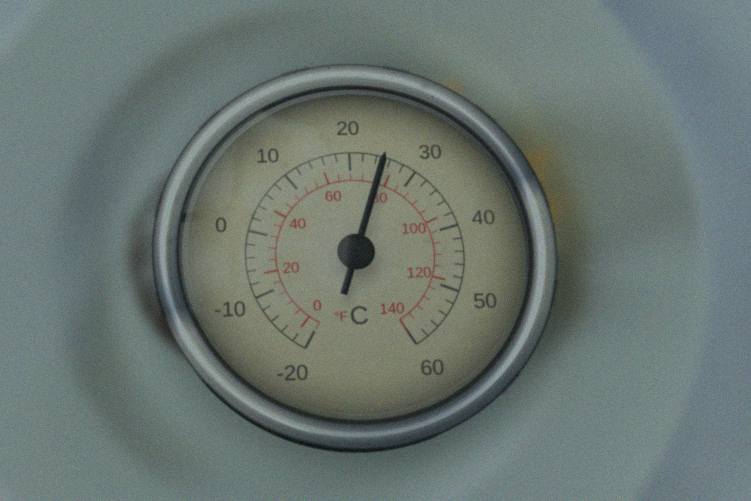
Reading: {"value": 25, "unit": "°C"}
